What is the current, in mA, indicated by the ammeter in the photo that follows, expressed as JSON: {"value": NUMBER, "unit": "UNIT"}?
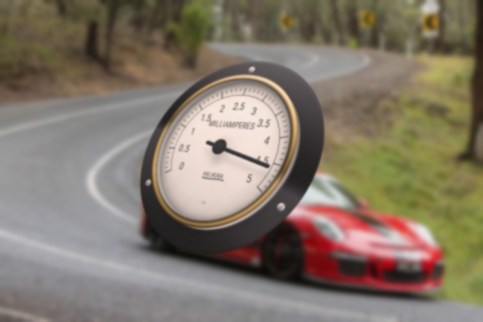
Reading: {"value": 4.6, "unit": "mA"}
